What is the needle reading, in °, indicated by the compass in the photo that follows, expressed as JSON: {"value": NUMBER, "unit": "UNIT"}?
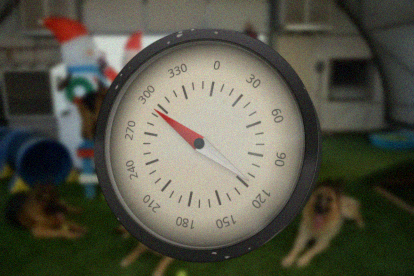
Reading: {"value": 295, "unit": "°"}
